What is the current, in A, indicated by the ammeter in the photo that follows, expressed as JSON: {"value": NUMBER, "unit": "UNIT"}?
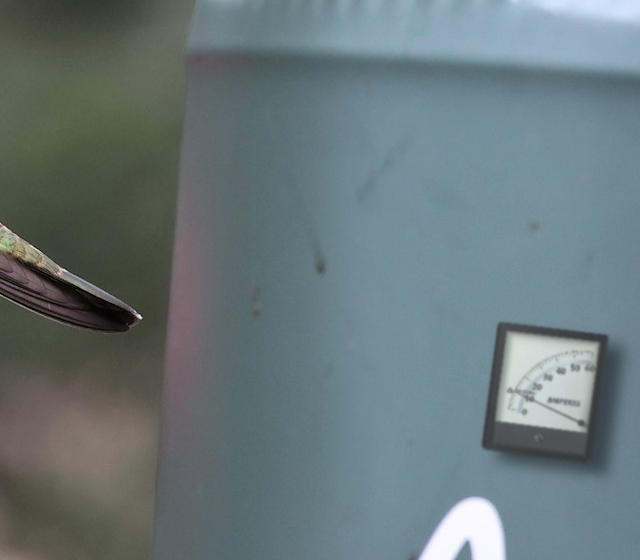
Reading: {"value": 10, "unit": "A"}
